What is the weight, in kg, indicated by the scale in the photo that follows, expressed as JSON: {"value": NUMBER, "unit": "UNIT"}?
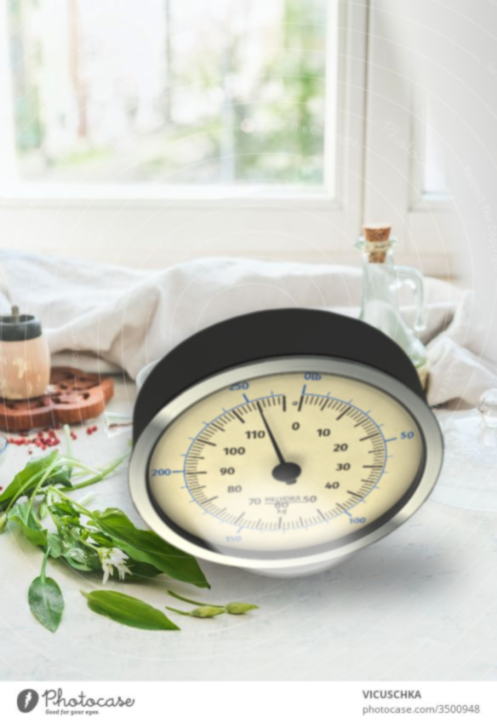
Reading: {"value": 115, "unit": "kg"}
